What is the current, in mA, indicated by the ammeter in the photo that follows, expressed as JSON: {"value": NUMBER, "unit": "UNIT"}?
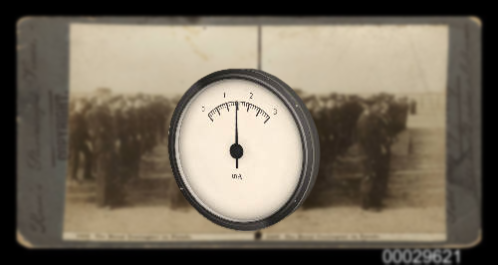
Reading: {"value": 1.5, "unit": "mA"}
